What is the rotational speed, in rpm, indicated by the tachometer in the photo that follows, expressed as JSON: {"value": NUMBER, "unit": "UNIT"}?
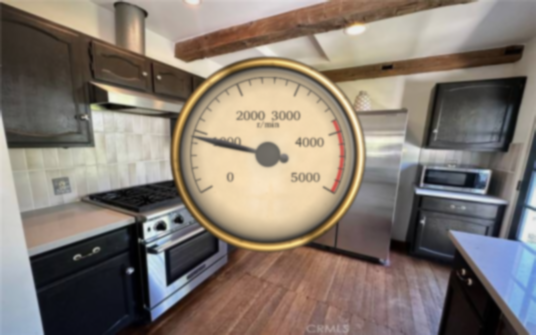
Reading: {"value": 900, "unit": "rpm"}
